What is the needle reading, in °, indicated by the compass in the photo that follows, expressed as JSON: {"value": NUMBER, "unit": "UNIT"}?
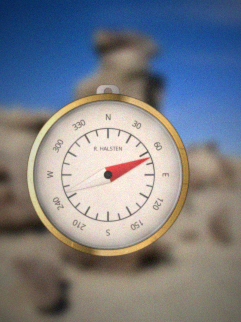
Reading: {"value": 67.5, "unit": "°"}
